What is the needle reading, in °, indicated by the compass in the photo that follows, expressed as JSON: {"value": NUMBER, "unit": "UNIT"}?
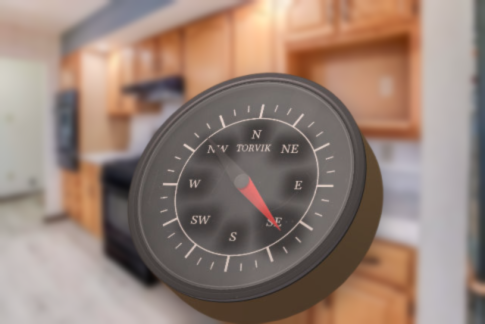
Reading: {"value": 135, "unit": "°"}
